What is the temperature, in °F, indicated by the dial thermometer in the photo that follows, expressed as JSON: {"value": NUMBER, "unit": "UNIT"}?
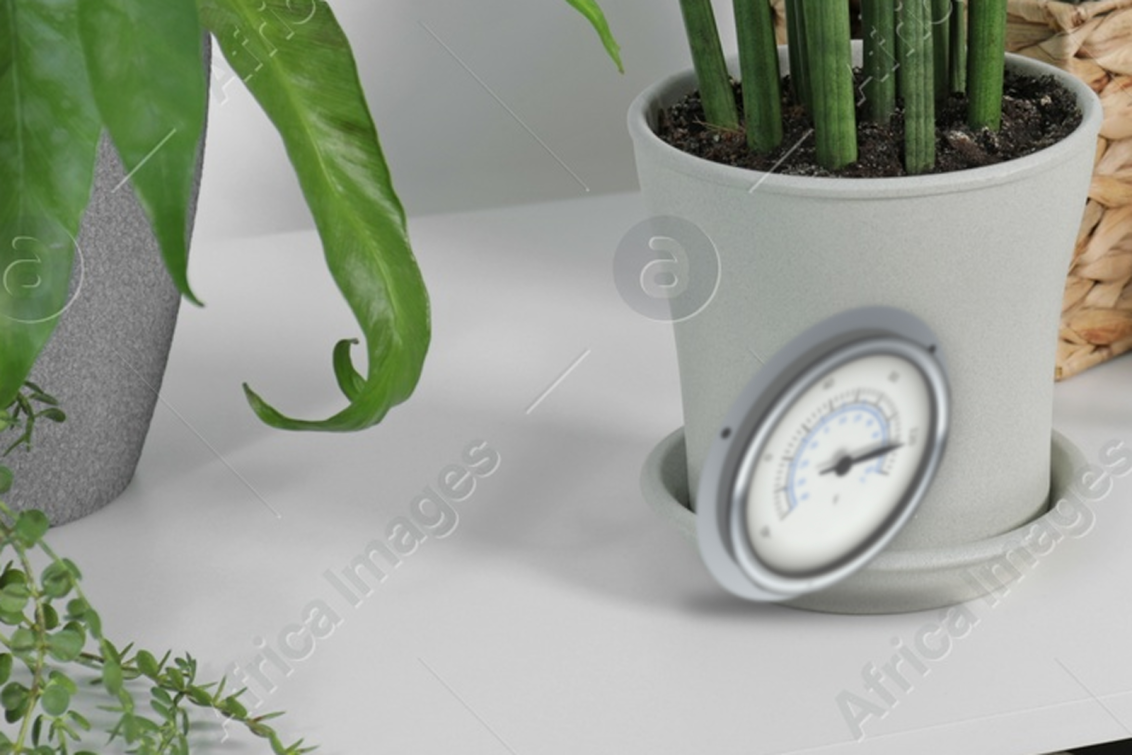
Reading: {"value": 120, "unit": "°F"}
